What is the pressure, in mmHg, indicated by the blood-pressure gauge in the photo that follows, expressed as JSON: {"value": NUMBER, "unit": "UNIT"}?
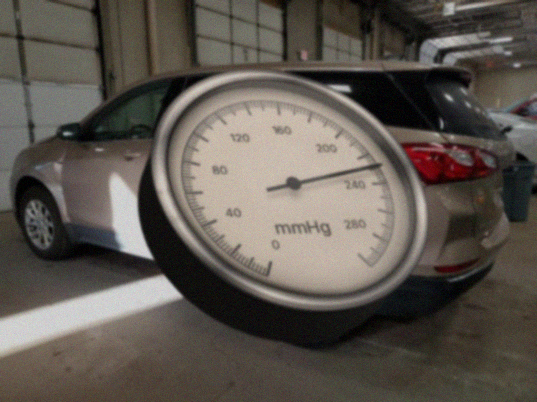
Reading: {"value": 230, "unit": "mmHg"}
